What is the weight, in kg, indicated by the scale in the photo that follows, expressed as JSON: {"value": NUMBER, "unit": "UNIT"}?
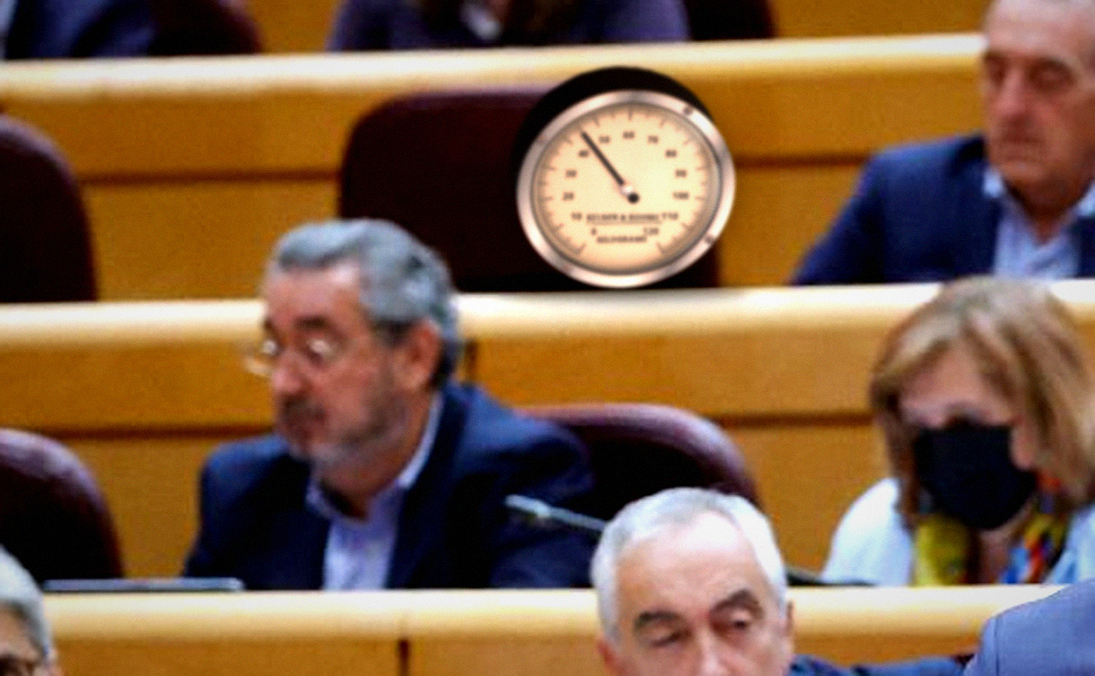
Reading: {"value": 45, "unit": "kg"}
